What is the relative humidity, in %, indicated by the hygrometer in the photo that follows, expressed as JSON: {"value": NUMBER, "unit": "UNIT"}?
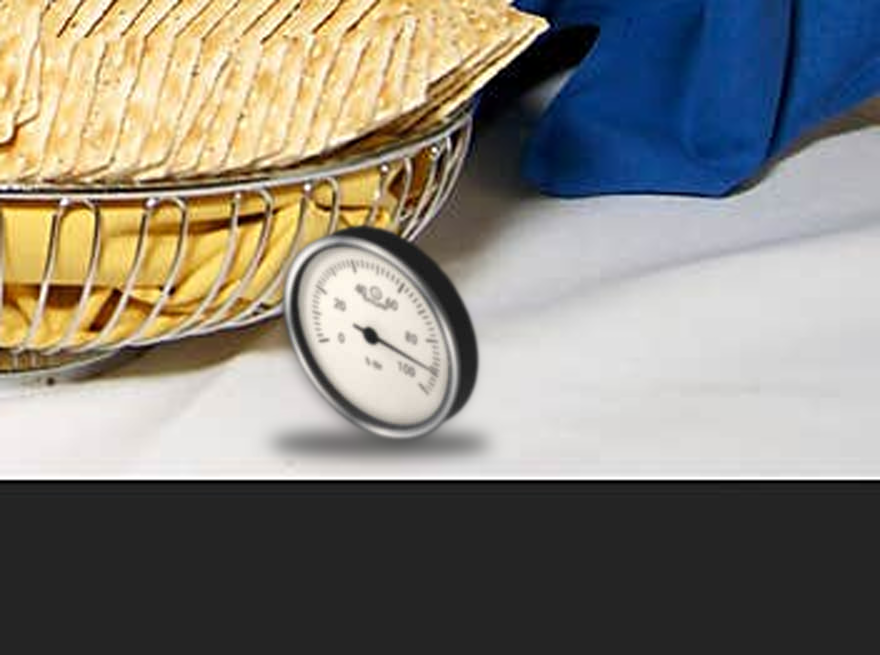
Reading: {"value": 90, "unit": "%"}
